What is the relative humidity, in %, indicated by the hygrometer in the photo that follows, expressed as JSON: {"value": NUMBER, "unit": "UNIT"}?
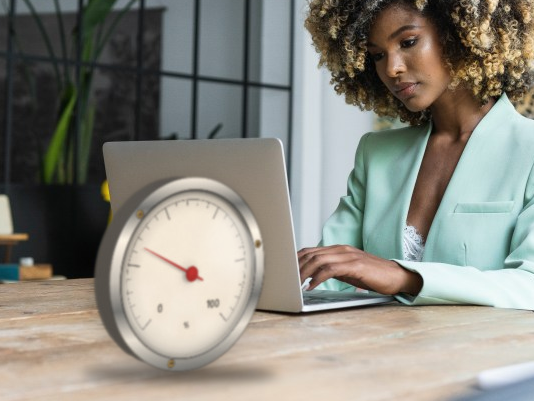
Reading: {"value": 26, "unit": "%"}
